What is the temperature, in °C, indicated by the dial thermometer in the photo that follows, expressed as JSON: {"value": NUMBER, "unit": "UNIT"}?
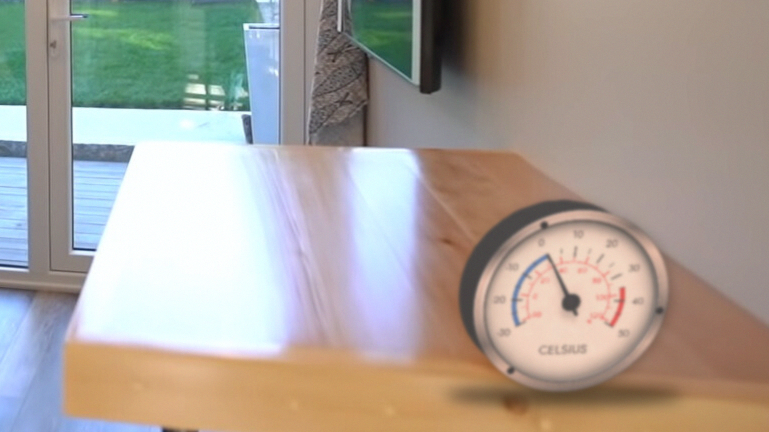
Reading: {"value": 0, "unit": "°C"}
